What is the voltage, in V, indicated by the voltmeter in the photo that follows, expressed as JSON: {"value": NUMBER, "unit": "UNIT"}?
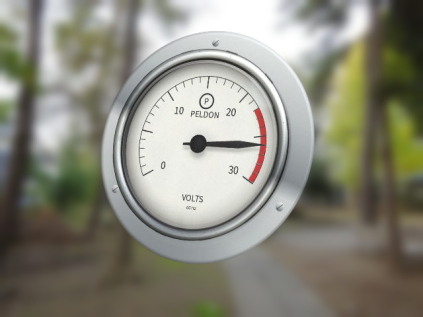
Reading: {"value": 26, "unit": "V"}
